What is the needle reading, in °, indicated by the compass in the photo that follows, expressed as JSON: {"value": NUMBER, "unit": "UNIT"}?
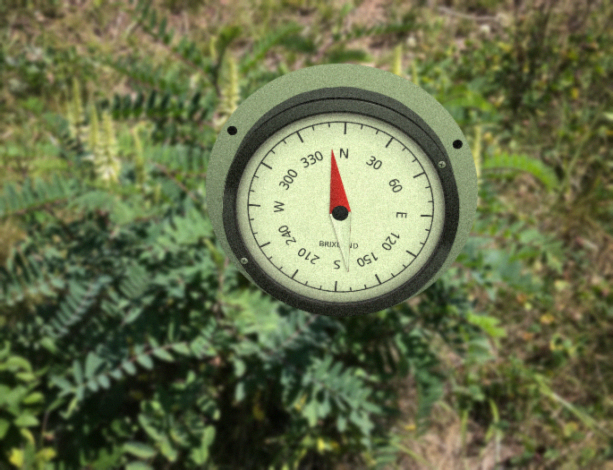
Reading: {"value": 350, "unit": "°"}
